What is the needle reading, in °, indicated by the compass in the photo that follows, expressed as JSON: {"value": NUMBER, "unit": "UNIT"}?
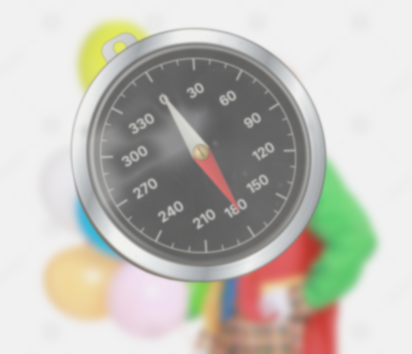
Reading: {"value": 180, "unit": "°"}
